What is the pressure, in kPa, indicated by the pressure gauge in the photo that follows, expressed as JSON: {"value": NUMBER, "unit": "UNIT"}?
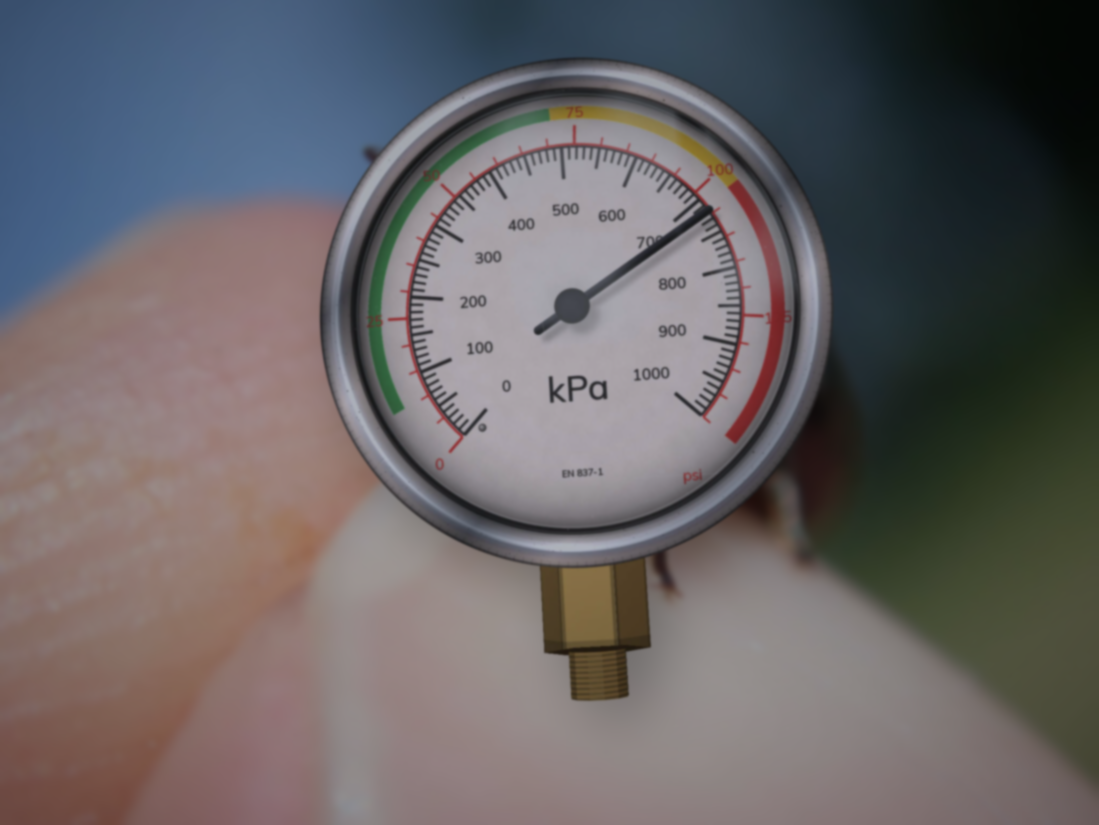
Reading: {"value": 720, "unit": "kPa"}
